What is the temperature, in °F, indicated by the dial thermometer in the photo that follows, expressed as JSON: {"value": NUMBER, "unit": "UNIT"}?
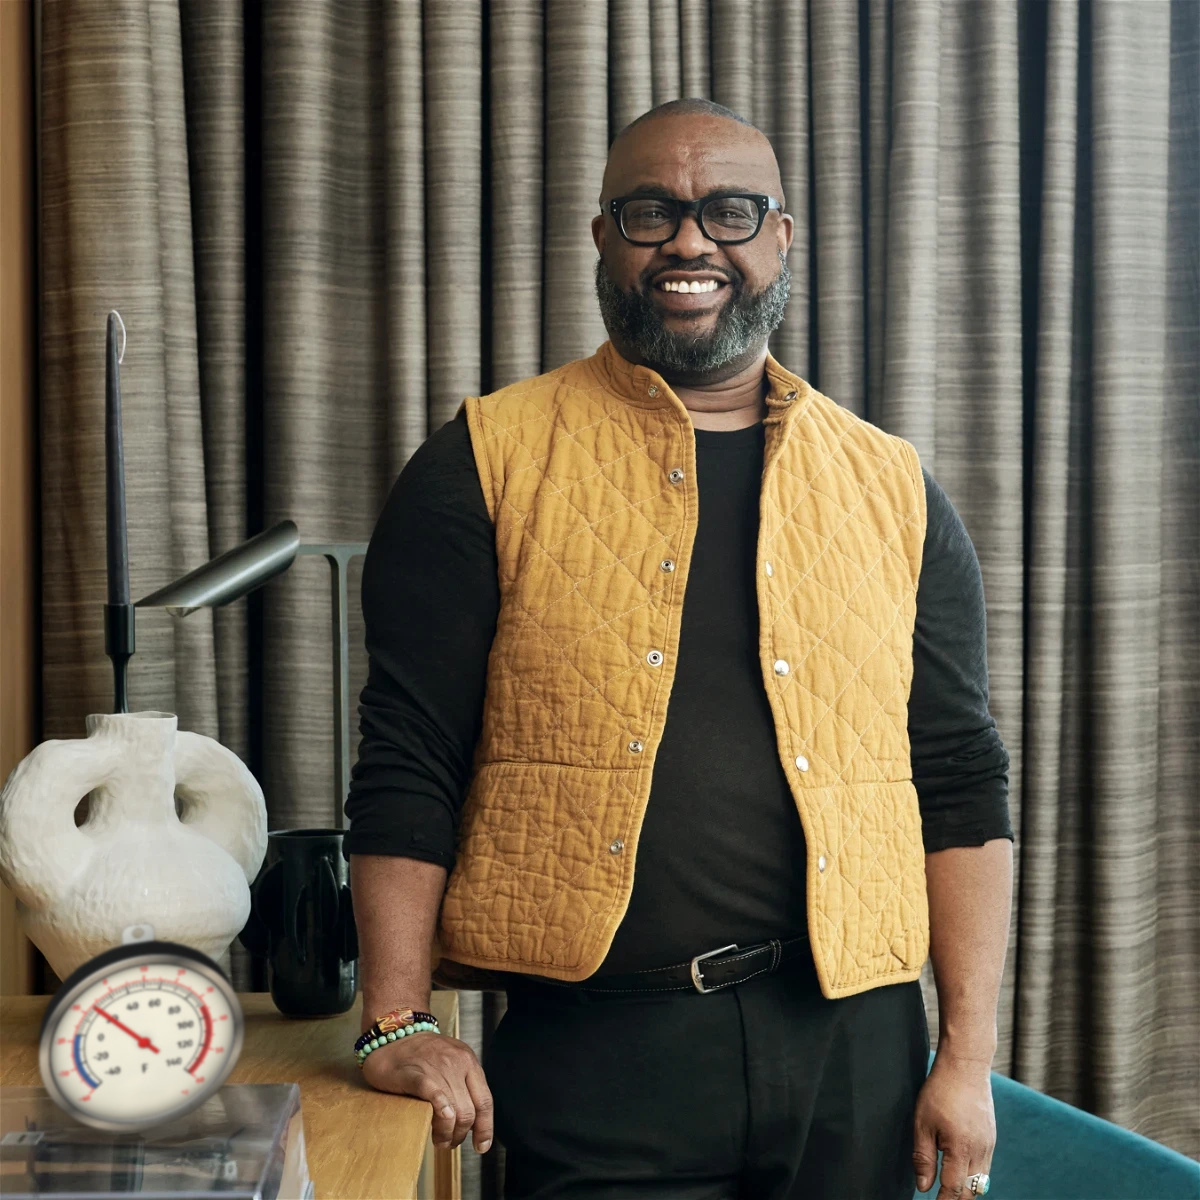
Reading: {"value": 20, "unit": "°F"}
